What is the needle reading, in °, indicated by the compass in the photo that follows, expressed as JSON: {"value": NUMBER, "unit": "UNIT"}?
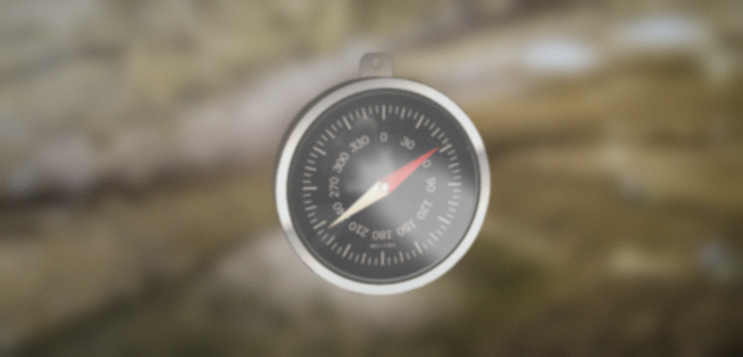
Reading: {"value": 55, "unit": "°"}
